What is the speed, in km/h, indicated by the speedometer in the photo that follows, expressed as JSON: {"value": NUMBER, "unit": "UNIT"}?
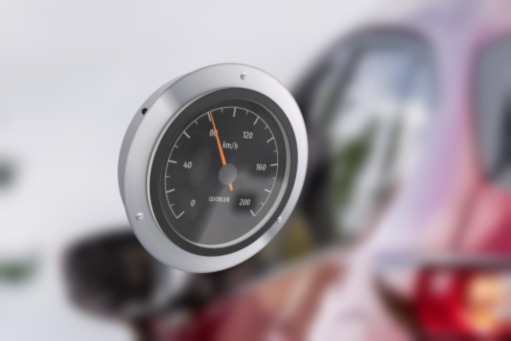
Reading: {"value": 80, "unit": "km/h"}
